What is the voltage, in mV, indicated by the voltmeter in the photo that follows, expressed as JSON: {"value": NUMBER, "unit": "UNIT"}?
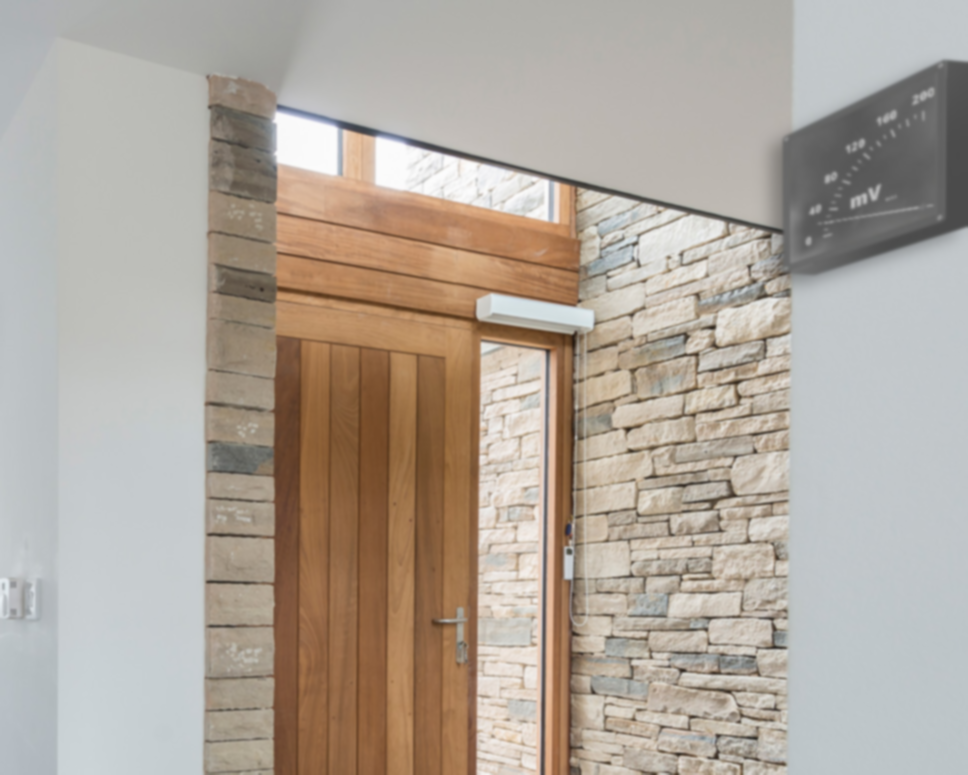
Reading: {"value": 20, "unit": "mV"}
